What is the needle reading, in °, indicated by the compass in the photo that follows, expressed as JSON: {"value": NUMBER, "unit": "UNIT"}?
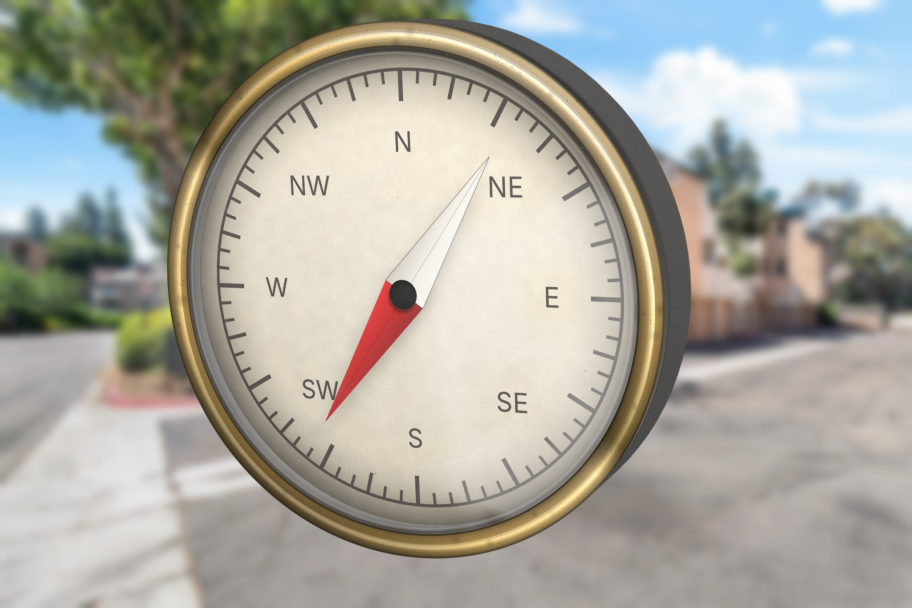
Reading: {"value": 215, "unit": "°"}
